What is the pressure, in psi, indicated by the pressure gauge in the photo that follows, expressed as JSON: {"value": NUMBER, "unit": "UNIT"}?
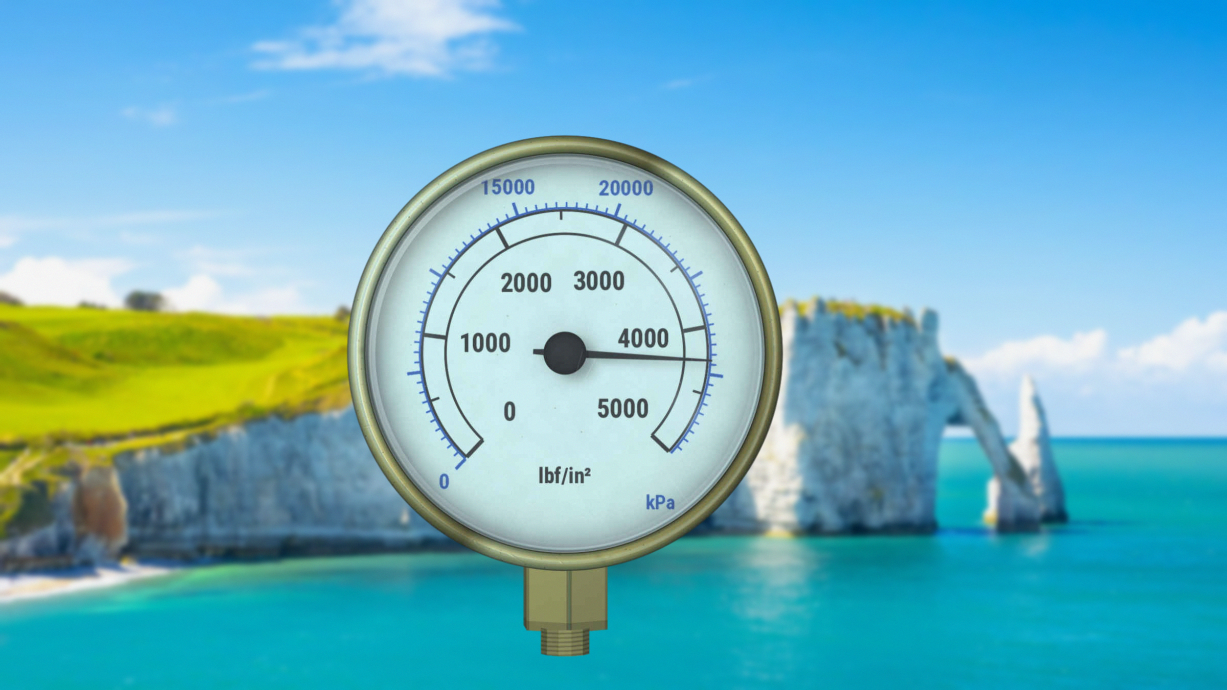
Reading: {"value": 4250, "unit": "psi"}
